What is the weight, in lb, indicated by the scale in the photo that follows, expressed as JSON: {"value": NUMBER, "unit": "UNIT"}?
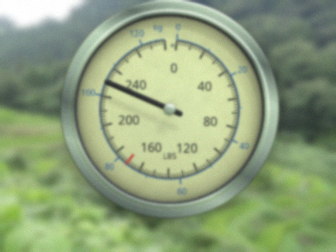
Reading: {"value": 230, "unit": "lb"}
